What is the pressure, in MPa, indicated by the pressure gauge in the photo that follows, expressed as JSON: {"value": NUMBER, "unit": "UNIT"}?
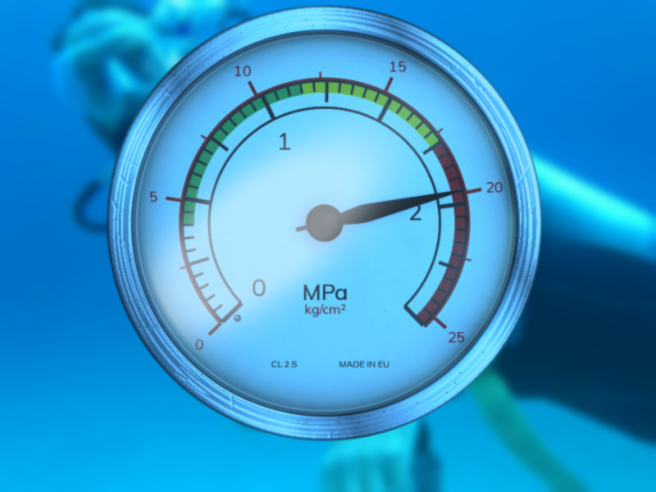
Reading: {"value": 1.95, "unit": "MPa"}
